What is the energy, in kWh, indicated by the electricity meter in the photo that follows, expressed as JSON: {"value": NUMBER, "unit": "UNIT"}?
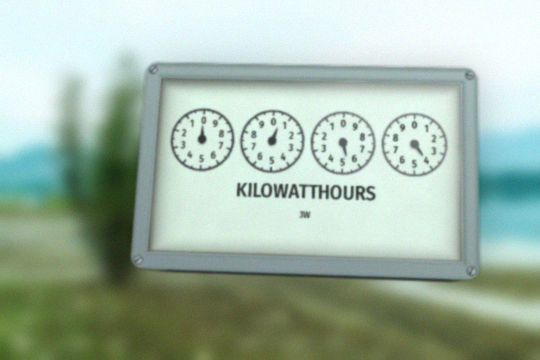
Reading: {"value": 54, "unit": "kWh"}
